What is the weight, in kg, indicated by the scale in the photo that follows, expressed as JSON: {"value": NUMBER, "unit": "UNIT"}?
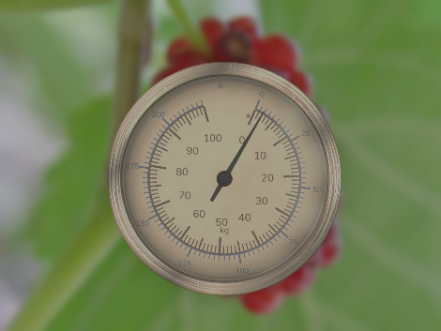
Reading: {"value": 2, "unit": "kg"}
